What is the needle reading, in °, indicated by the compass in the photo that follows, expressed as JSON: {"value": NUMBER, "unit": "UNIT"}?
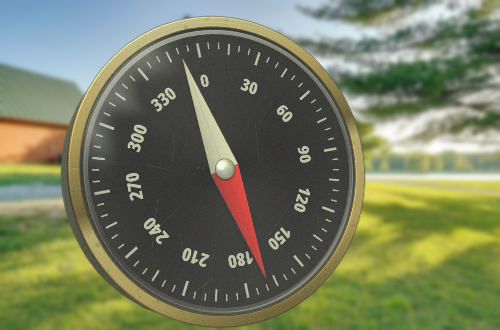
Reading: {"value": 170, "unit": "°"}
